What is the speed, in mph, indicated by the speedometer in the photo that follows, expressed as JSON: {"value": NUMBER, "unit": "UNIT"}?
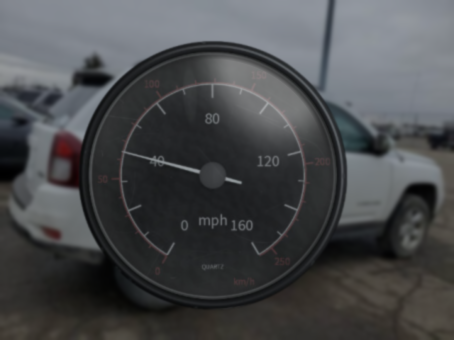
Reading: {"value": 40, "unit": "mph"}
